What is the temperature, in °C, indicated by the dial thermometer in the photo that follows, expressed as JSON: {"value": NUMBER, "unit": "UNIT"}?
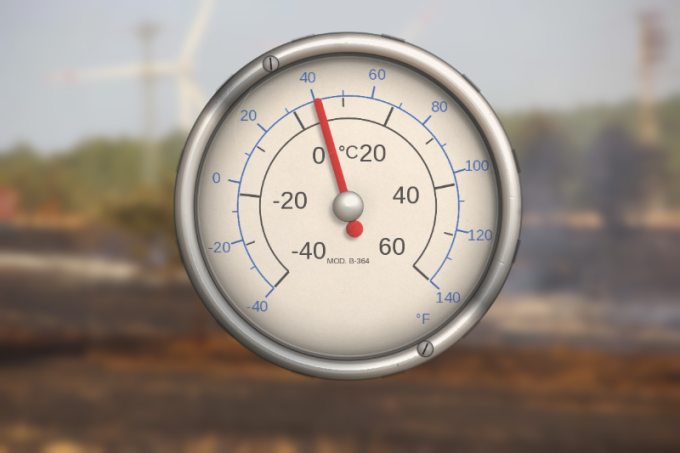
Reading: {"value": 5, "unit": "°C"}
